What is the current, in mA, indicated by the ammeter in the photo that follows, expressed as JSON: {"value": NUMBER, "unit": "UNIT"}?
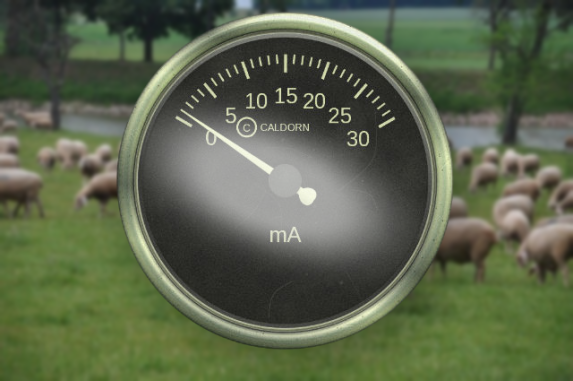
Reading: {"value": 1, "unit": "mA"}
